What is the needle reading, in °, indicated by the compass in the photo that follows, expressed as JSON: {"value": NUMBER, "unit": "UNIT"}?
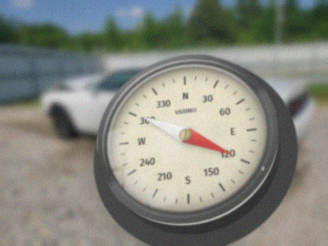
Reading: {"value": 120, "unit": "°"}
